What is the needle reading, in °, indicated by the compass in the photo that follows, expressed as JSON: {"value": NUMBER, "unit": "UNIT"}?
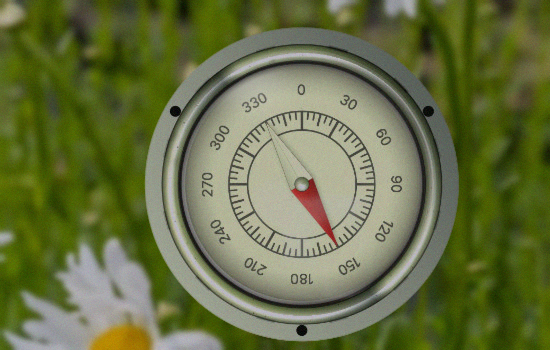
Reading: {"value": 150, "unit": "°"}
